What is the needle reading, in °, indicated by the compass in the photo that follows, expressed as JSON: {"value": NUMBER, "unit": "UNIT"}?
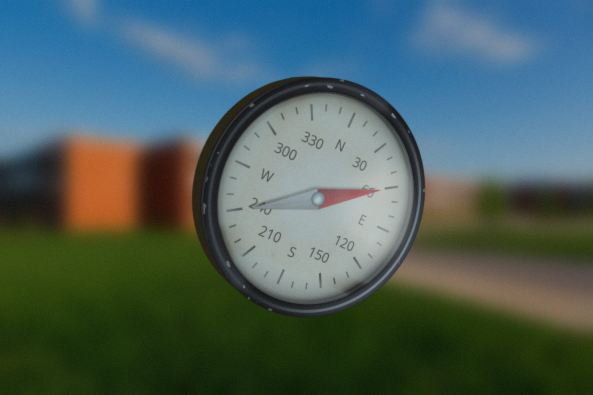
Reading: {"value": 60, "unit": "°"}
